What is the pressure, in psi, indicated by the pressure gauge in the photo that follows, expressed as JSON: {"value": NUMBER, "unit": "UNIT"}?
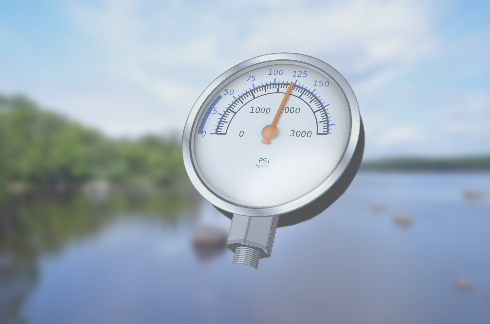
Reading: {"value": 1750, "unit": "psi"}
